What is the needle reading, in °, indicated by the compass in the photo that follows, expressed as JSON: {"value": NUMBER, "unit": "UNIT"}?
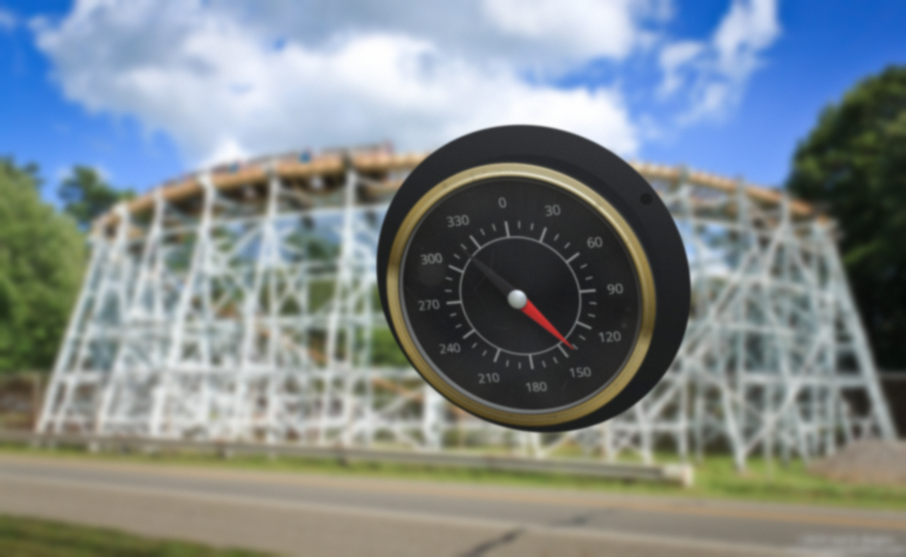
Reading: {"value": 140, "unit": "°"}
